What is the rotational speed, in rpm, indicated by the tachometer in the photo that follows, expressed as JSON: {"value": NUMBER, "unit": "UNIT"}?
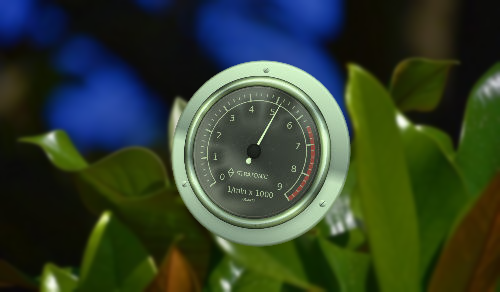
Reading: {"value": 5200, "unit": "rpm"}
